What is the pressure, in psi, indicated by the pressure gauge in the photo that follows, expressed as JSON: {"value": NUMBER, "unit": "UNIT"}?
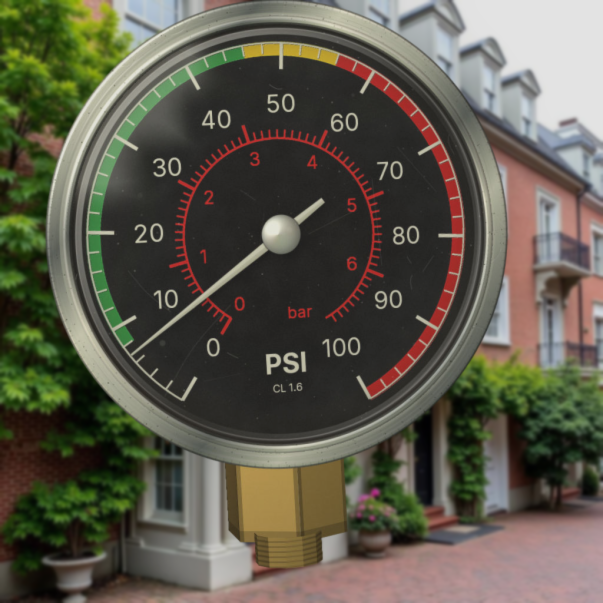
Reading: {"value": 7, "unit": "psi"}
